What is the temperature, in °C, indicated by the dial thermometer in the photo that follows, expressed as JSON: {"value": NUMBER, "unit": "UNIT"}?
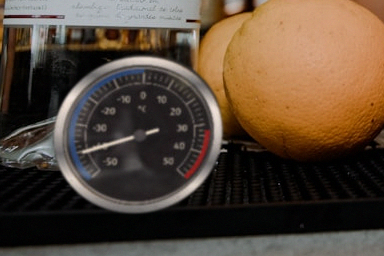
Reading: {"value": -40, "unit": "°C"}
